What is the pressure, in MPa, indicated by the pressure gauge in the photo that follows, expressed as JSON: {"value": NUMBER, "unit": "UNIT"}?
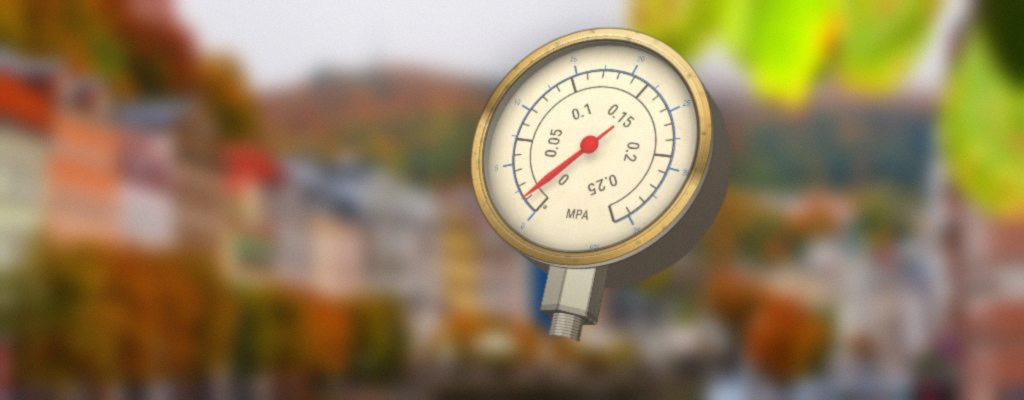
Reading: {"value": 0.01, "unit": "MPa"}
